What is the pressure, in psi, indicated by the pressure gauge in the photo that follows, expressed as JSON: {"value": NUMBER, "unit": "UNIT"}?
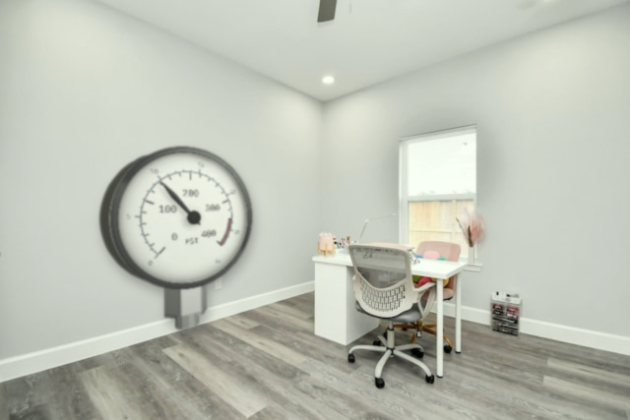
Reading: {"value": 140, "unit": "psi"}
